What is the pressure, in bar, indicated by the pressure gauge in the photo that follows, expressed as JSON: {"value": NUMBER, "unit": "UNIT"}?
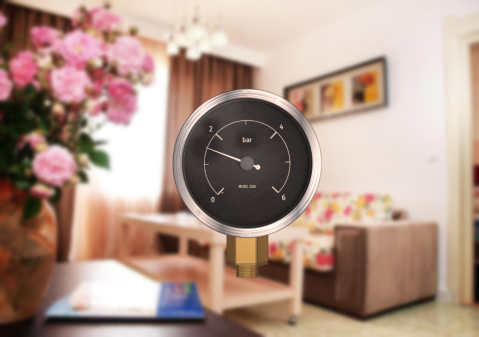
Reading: {"value": 1.5, "unit": "bar"}
